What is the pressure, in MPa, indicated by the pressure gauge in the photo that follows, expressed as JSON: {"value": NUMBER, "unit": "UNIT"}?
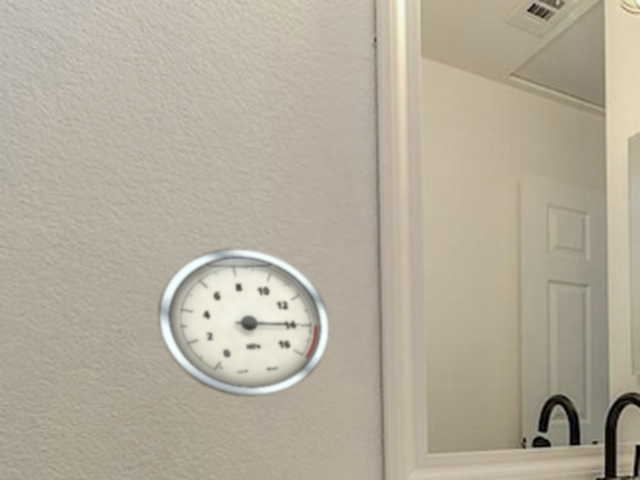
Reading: {"value": 14, "unit": "MPa"}
